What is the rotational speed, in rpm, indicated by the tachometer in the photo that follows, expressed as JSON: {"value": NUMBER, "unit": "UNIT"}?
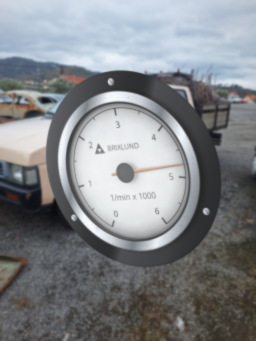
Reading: {"value": 4750, "unit": "rpm"}
